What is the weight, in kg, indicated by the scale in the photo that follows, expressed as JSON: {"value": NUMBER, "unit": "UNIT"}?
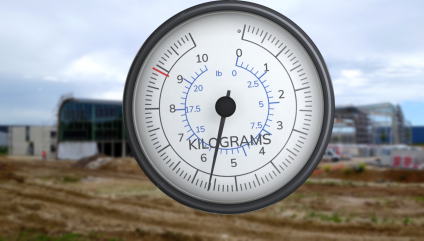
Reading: {"value": 5.6, "unit": "kg"}
